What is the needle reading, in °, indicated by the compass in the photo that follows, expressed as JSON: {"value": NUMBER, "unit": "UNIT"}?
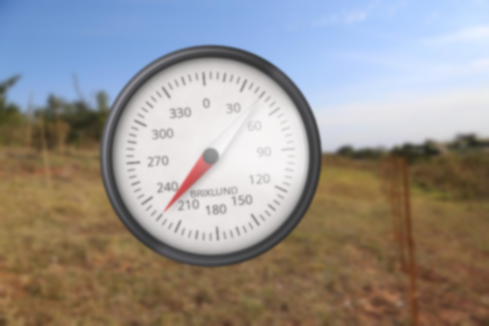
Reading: {"value": 225, "unit": "°"}
